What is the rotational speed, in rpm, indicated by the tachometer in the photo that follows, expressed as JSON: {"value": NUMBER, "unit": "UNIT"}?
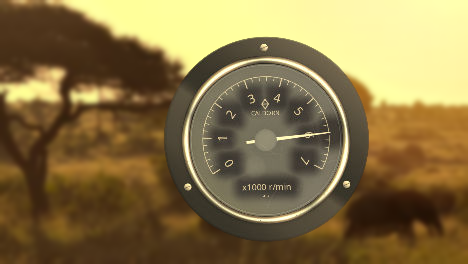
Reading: {"value": 6000, "unit": "rpm"}
